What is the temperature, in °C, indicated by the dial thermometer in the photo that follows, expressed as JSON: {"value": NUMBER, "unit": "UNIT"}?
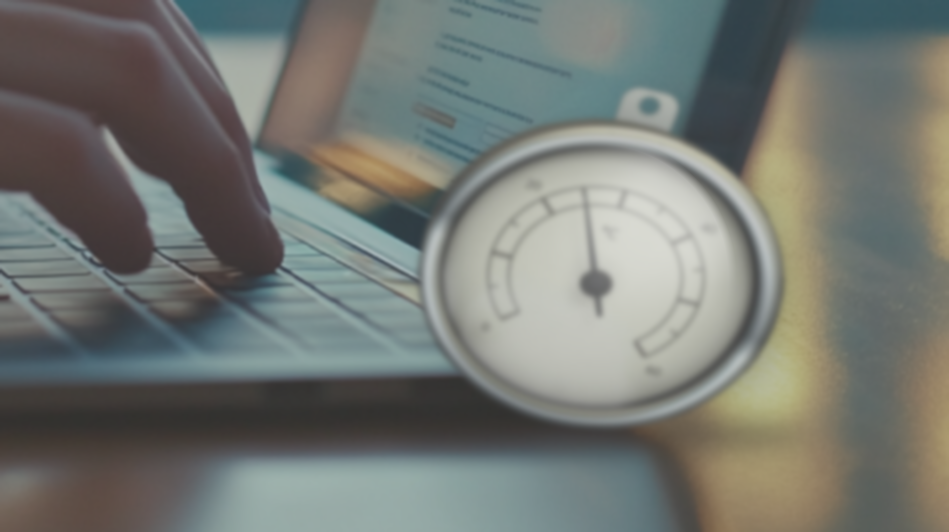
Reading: {"value": 25, "unit": "°C"}
